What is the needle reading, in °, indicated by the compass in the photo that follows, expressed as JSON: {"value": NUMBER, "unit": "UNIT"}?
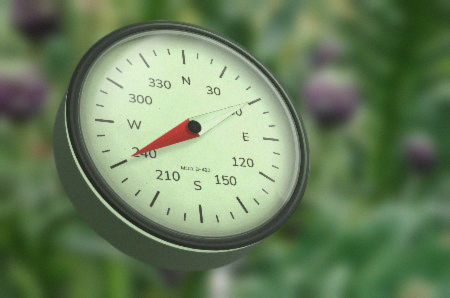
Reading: {"value": 240, "unit": "°"}
